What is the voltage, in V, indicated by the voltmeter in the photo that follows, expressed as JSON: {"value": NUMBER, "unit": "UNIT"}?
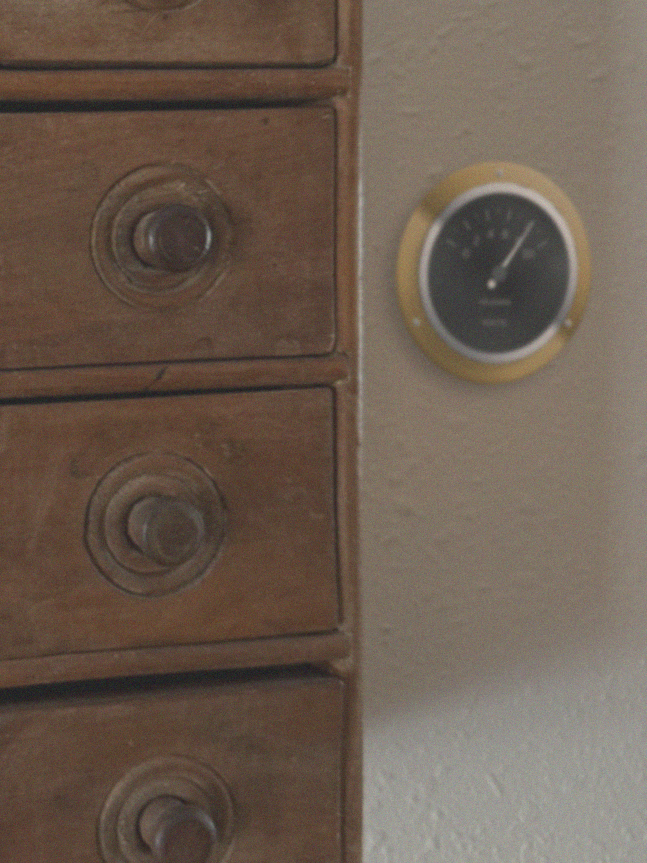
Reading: {"value": 8, "unit": "V"}
